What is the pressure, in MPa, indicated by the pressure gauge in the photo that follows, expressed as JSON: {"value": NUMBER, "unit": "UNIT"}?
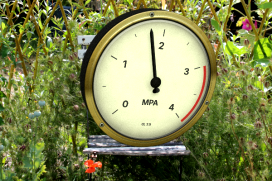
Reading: {"value": 1.75, "unit": "MPa"}
